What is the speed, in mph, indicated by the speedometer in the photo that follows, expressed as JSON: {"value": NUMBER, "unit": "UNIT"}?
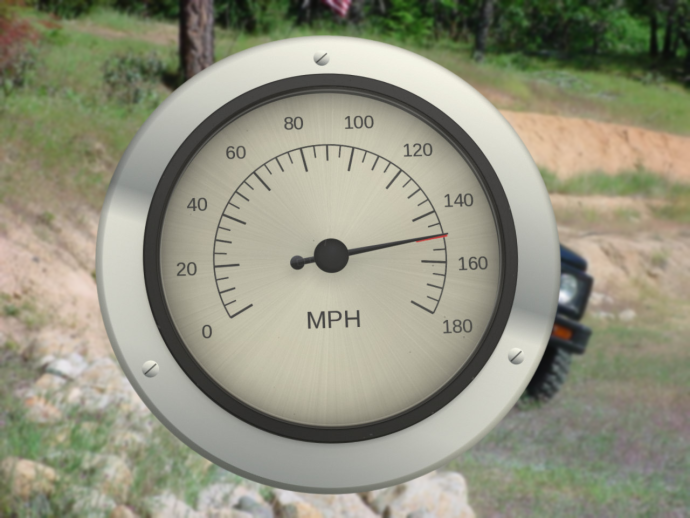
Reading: {"value": 150, "unit": "mph"}
